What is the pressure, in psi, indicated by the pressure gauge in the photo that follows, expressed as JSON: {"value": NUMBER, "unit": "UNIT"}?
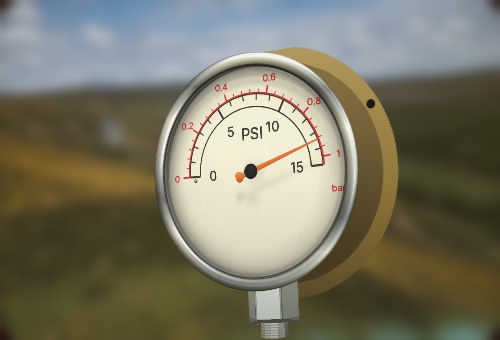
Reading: {"value": 13.5, "unit": "psi"}
